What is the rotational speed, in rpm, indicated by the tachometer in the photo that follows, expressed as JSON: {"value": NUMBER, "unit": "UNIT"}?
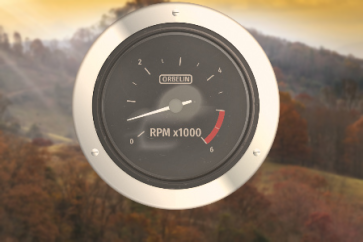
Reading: {"value": 500, "unit": "rpm"}
